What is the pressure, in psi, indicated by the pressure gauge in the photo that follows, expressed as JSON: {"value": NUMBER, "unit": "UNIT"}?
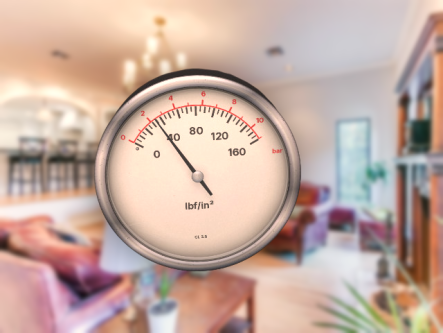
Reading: {"value": 35, "unit": "psi"}
